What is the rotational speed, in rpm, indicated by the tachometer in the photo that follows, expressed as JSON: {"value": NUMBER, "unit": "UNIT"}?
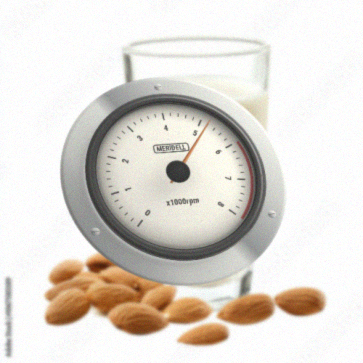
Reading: {"value": 5200, "unit": "rpm"}
